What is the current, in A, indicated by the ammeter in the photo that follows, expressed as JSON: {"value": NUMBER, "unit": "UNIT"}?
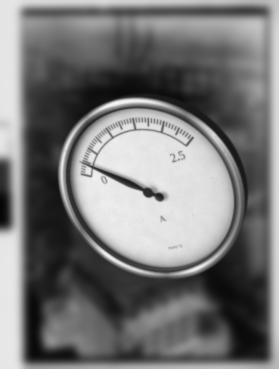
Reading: {"value": 0.25, "unit": "A"}
